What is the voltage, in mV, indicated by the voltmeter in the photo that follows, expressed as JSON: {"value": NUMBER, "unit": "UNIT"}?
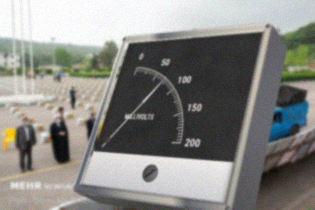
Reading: {"value": 75, "unit": "mV"}
